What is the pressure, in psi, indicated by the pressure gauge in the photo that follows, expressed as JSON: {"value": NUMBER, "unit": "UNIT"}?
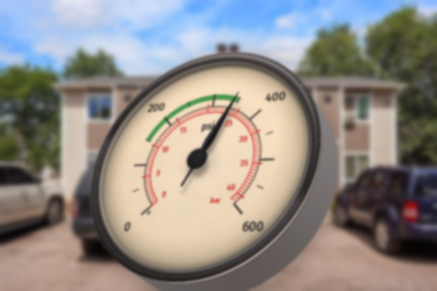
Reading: {"value": 350, "unit": "psi"}
